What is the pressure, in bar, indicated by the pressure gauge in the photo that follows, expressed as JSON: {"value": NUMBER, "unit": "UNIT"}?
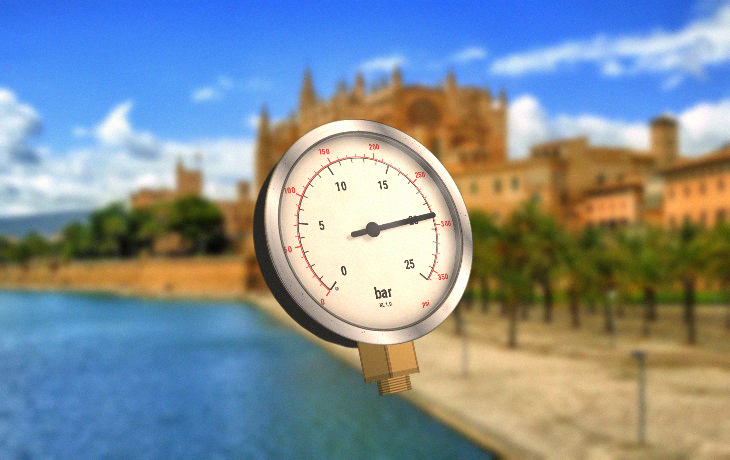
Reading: {"value": 20, "unit": "bar"}
